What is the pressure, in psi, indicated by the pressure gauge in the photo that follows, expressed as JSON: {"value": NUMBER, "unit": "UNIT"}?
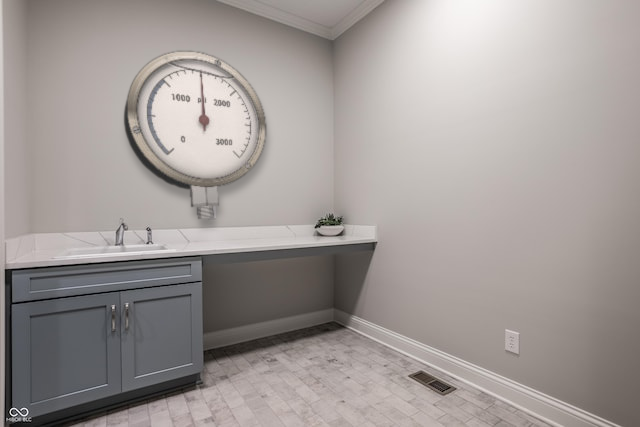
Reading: {"value": 1500, "unit": "psi"}
